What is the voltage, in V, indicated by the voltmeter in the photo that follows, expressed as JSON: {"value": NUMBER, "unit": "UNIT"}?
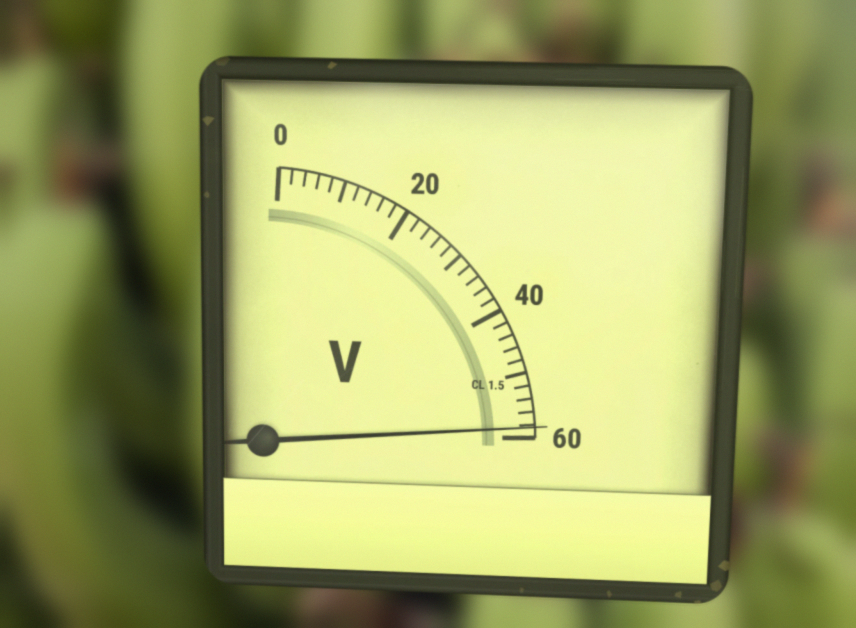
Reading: {"value": 58, "unit": "V"}
